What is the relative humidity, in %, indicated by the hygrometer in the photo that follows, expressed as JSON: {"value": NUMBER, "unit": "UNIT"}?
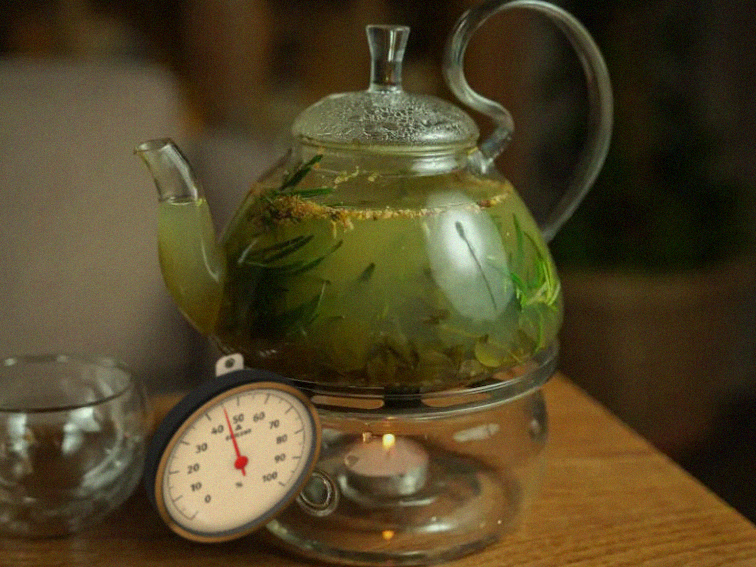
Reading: {"value": 45, "unit": "%"}
